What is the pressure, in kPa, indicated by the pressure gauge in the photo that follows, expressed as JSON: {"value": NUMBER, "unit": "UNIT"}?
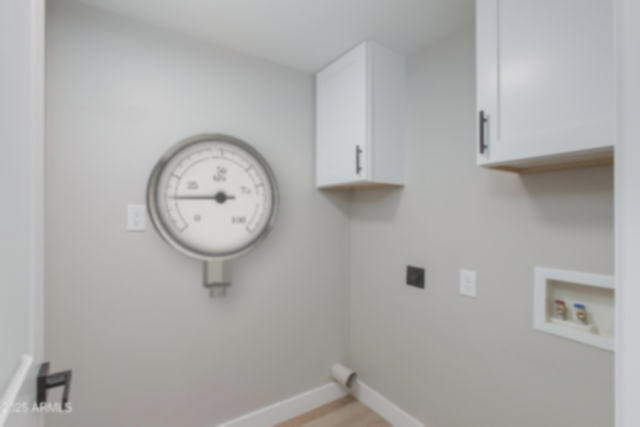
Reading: {"value": 15, "unit": "kPa"}
